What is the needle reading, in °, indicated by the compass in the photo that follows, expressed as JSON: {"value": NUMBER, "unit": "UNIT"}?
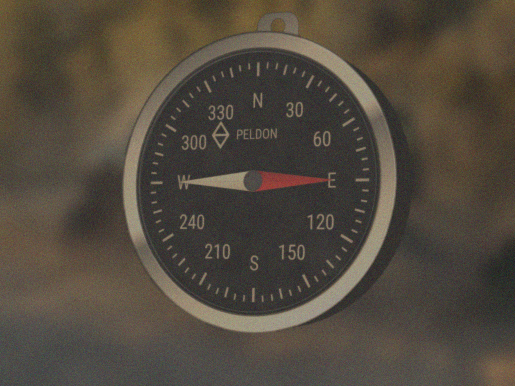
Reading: {"value": 90, "unit": "°"}
